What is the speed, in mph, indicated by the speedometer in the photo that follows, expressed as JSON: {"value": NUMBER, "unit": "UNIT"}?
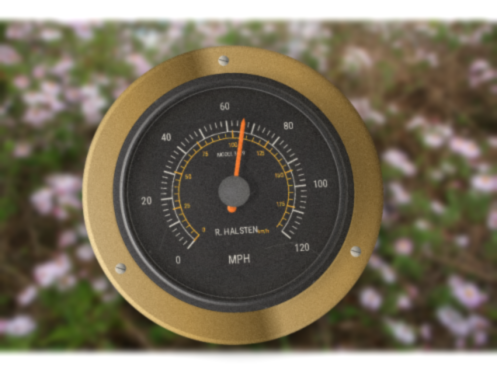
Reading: {"value": 66, "unit": "mph"}
